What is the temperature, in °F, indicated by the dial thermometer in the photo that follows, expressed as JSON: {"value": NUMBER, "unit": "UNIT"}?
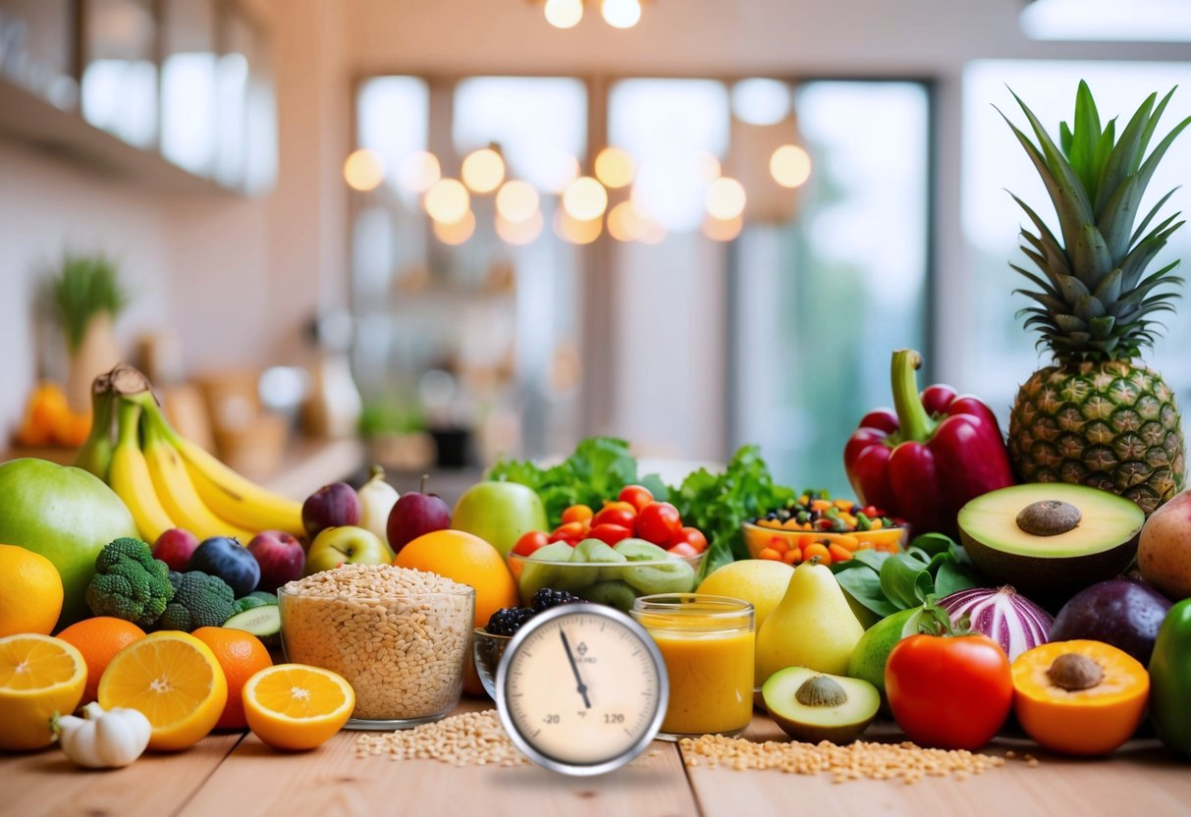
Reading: {"value": 40, "unit": "°F"}
